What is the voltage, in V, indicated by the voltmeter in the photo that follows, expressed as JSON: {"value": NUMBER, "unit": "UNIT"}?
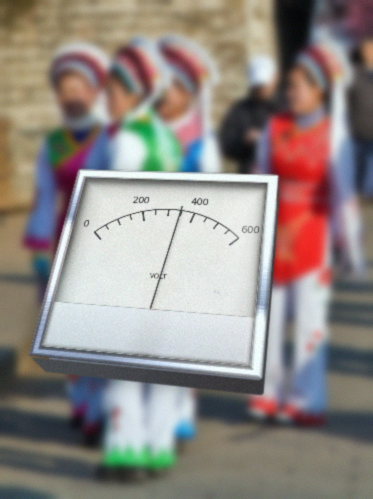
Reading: {"value": 350, "unit": "V"}
